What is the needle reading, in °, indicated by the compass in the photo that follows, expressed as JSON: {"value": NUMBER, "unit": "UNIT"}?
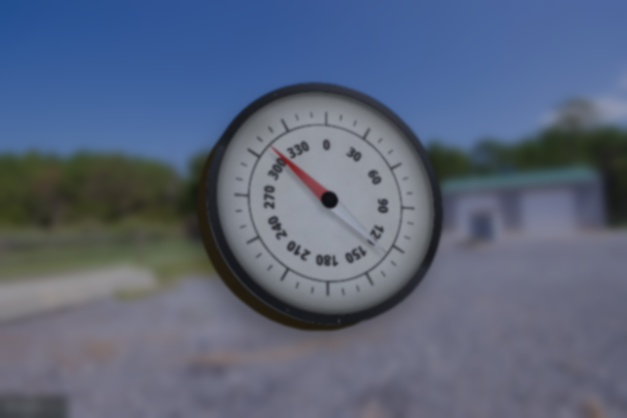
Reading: {"value": 310, "unit": "°"}
